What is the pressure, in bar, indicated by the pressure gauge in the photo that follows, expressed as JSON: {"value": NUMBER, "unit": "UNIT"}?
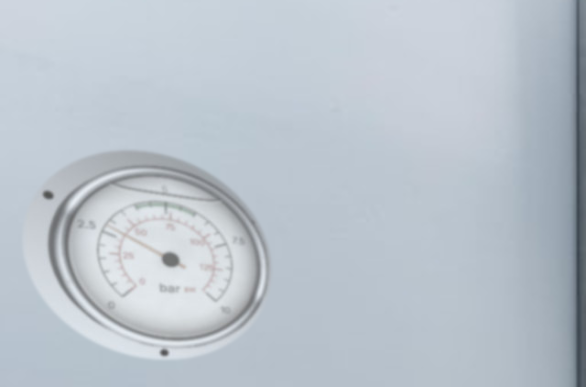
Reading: {"value": 2.75, "unit": "bar"}
